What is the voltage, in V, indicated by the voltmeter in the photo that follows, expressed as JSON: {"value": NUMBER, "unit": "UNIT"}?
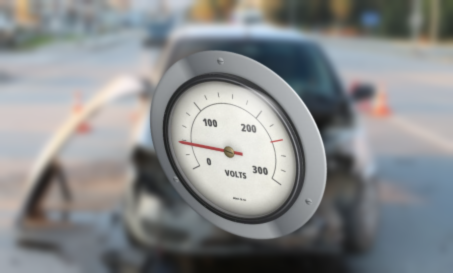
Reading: {"value": 40, "unit": "V"}
